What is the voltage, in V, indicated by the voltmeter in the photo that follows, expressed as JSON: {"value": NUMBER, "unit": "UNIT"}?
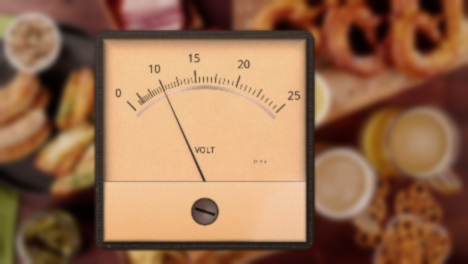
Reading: {"value": 10, "unit": "V"}
